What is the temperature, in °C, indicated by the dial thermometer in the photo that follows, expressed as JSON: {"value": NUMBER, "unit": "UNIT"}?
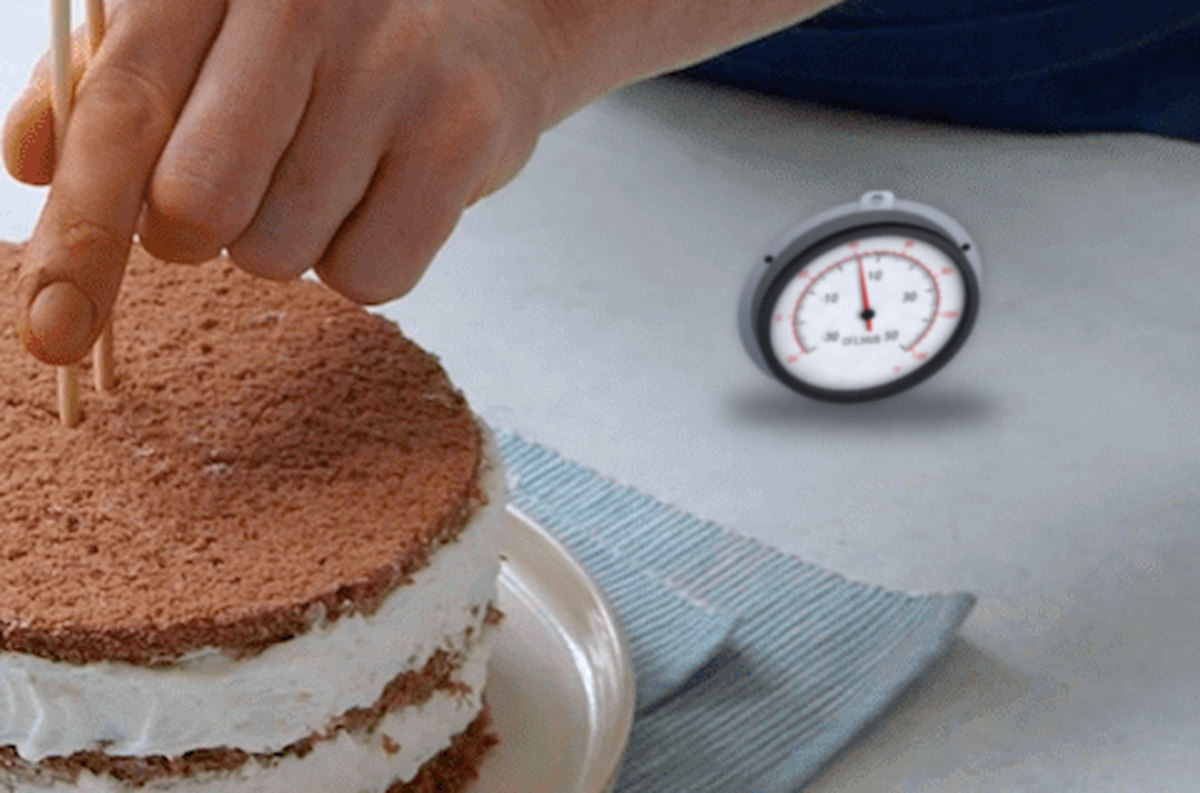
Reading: {"value": 5, "unit": "°C"}
